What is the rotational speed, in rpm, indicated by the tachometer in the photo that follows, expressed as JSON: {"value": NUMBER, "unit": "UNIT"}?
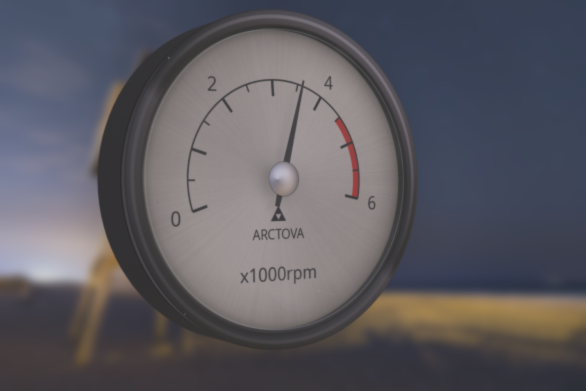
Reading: {"value": 3500, "unit": "rpm"}
